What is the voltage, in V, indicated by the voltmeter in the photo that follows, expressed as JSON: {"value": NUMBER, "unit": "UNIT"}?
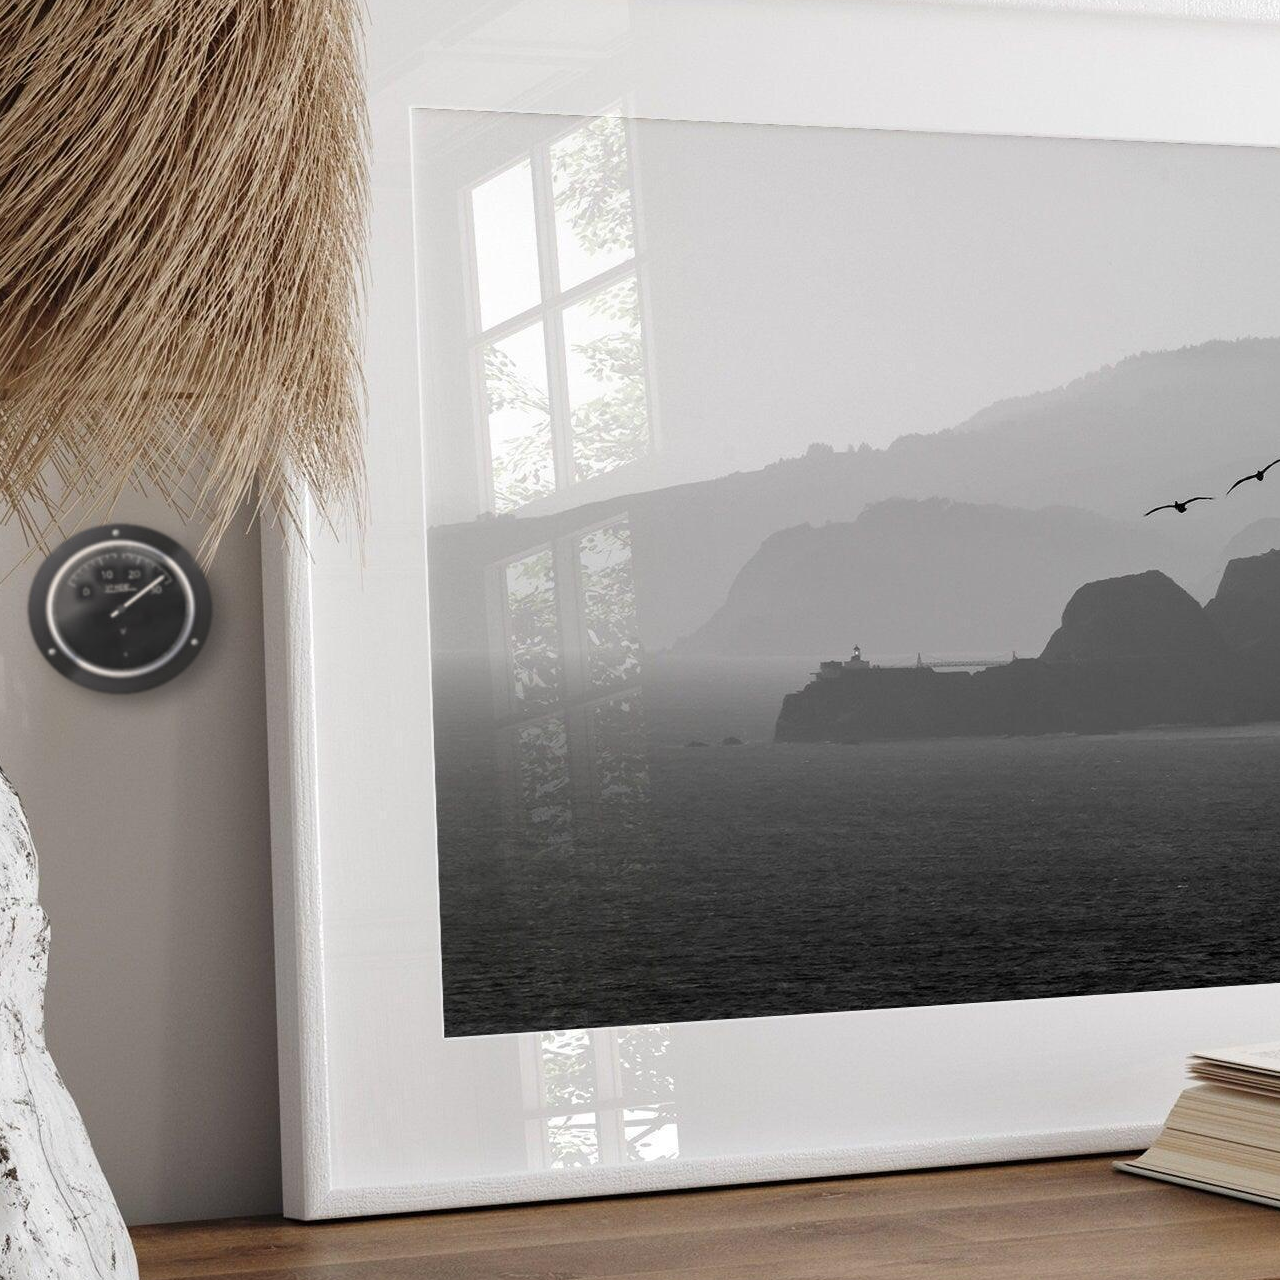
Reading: {"value": 28, "unit": "V"}
